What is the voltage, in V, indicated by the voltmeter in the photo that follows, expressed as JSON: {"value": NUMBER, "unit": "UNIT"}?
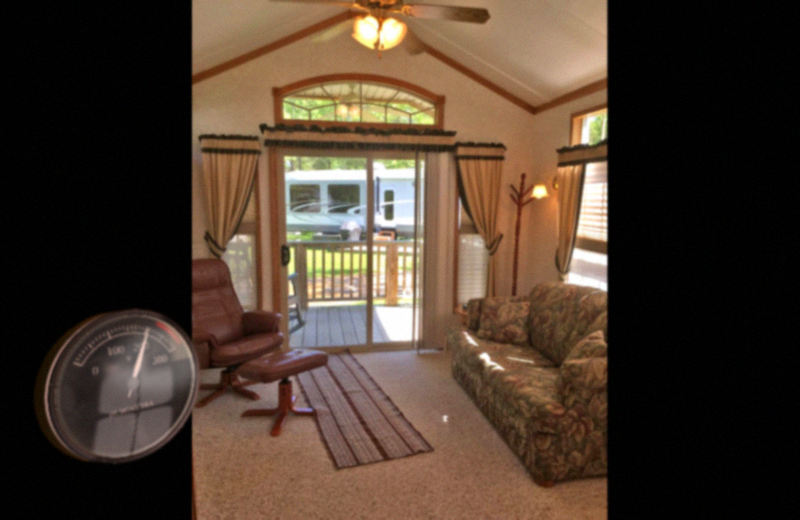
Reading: {"value": 200, "unit": "V"}
